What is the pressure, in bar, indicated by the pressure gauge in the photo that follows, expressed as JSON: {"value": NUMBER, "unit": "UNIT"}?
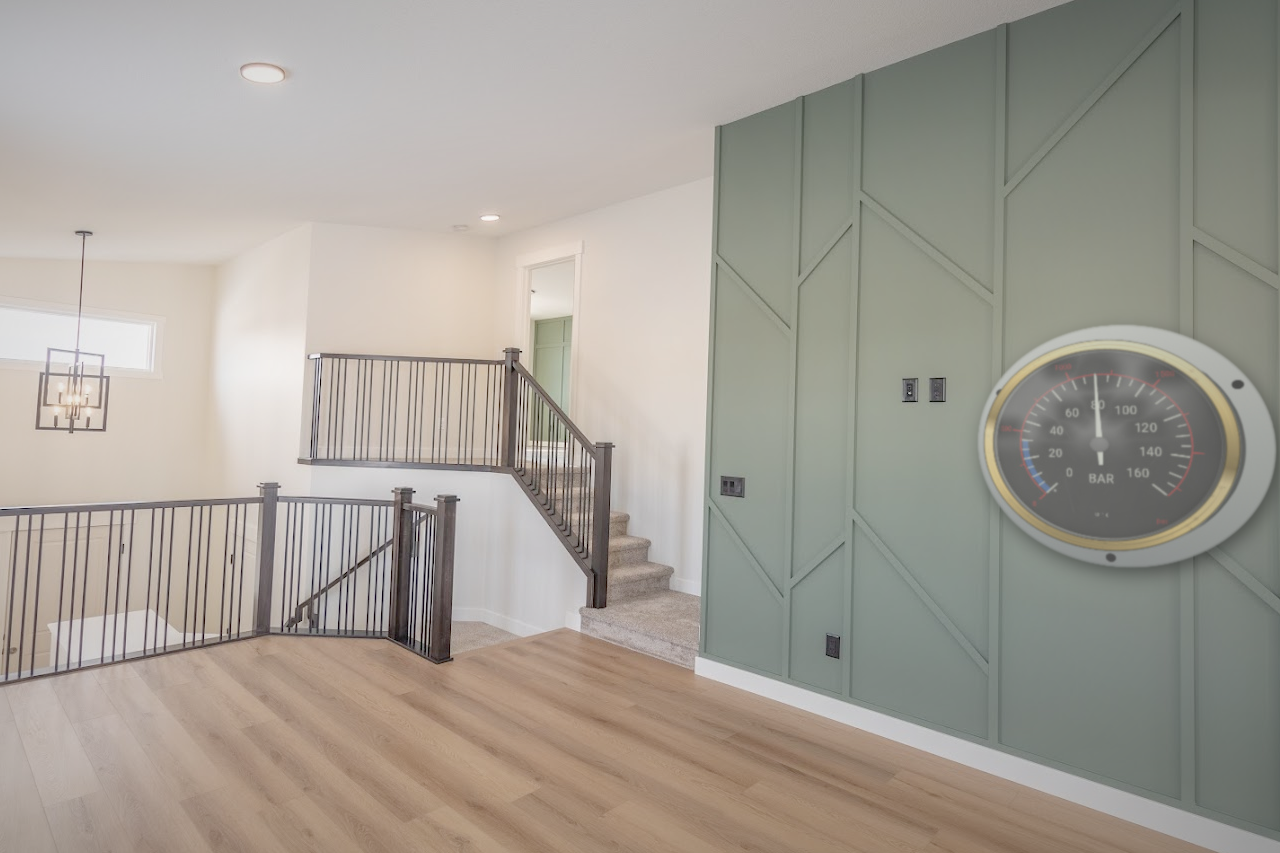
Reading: {"value": 80, "unit": "bar"}
